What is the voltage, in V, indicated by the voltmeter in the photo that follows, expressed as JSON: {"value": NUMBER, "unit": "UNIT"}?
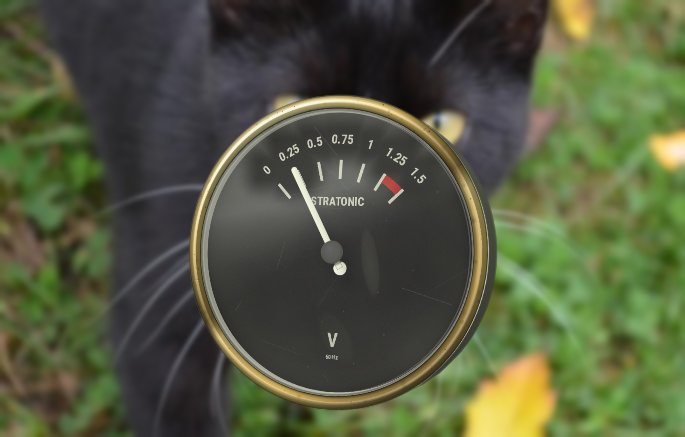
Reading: {"value": 0.25, "unit": "V"}
